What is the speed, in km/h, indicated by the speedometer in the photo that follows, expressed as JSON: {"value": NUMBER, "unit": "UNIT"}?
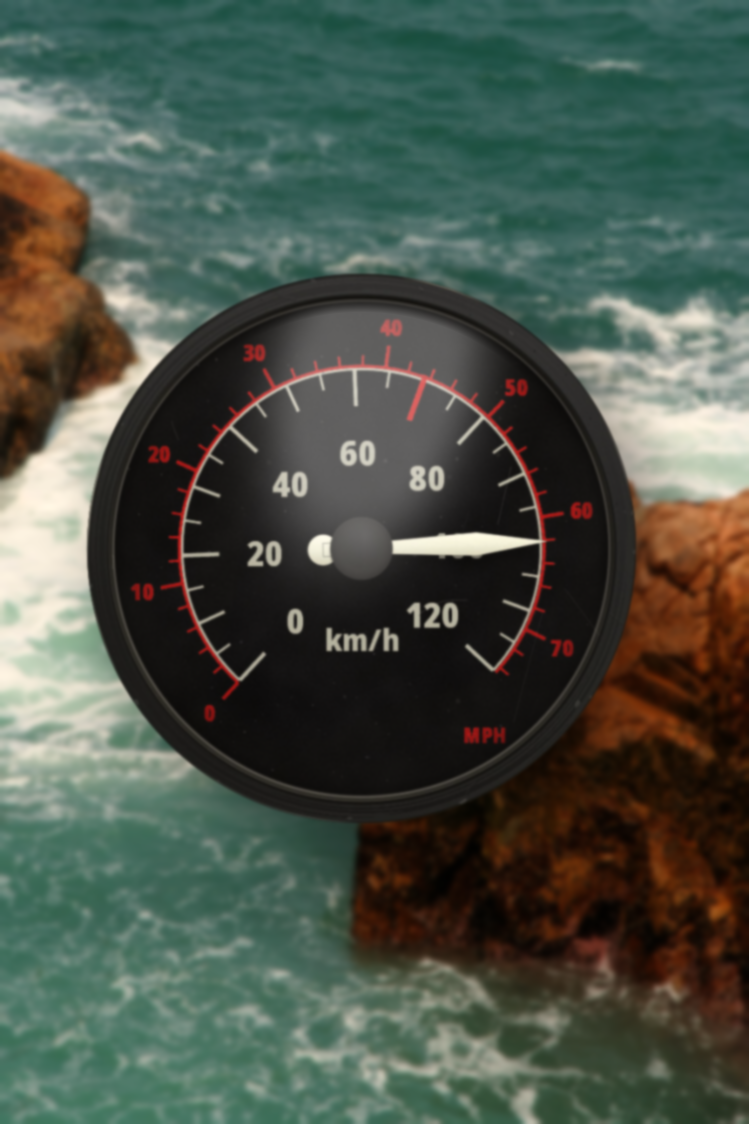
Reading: {"value": 100, "unit": "km/h"}
